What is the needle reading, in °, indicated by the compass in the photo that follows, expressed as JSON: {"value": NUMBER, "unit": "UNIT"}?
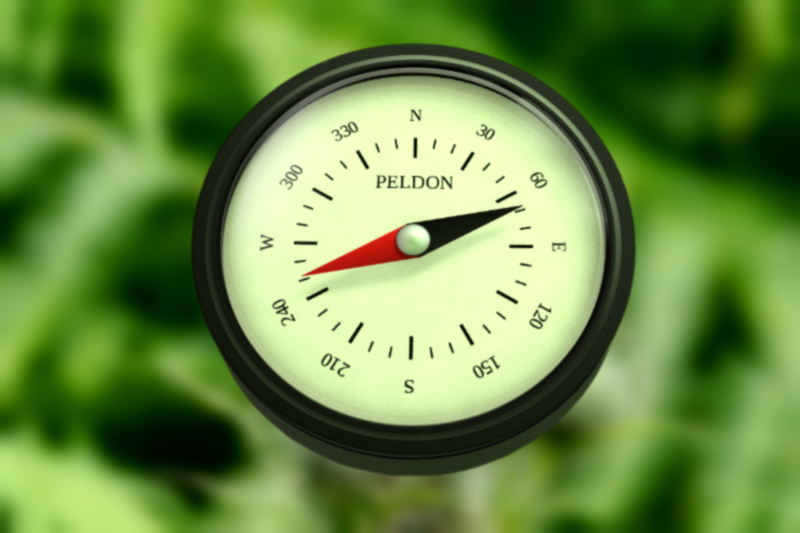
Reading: {"value": 250, "unit": "°"}
